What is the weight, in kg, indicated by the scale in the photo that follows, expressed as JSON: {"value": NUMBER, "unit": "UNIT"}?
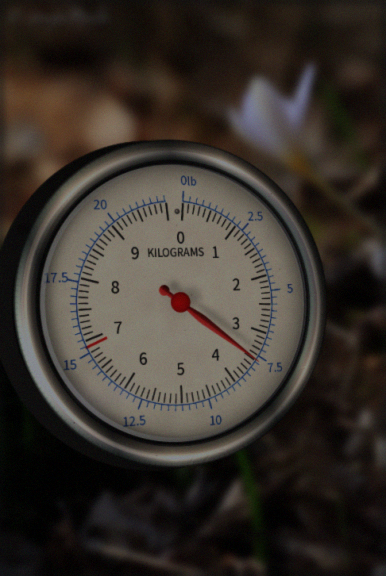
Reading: {"value": 3.5, "unit": "kg"}
